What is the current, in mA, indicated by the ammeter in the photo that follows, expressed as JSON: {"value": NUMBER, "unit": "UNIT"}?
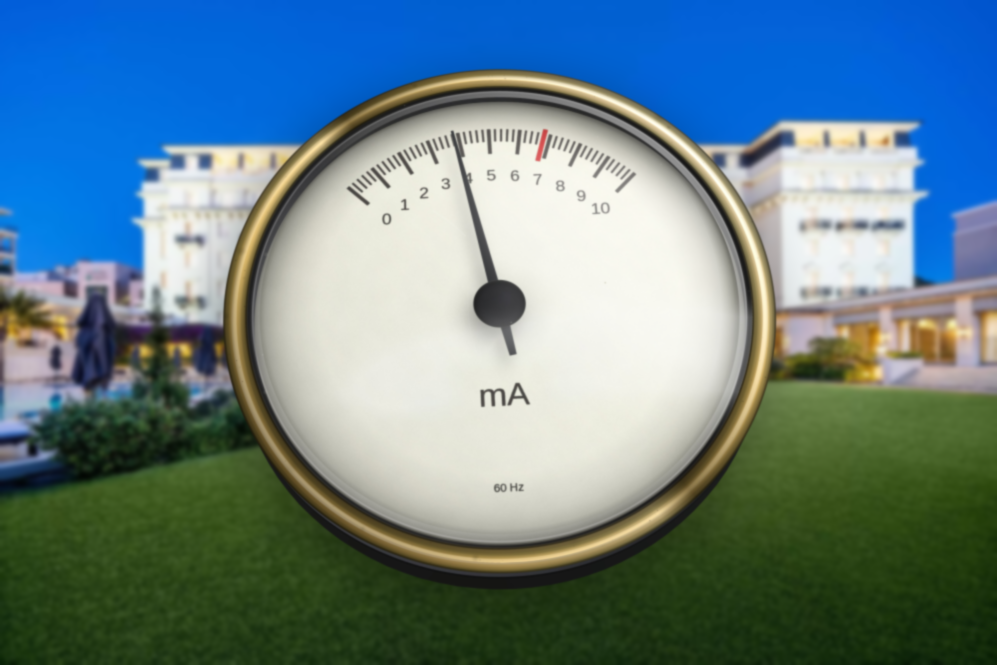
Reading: {"value": 3.8, "unit": "mA"}
